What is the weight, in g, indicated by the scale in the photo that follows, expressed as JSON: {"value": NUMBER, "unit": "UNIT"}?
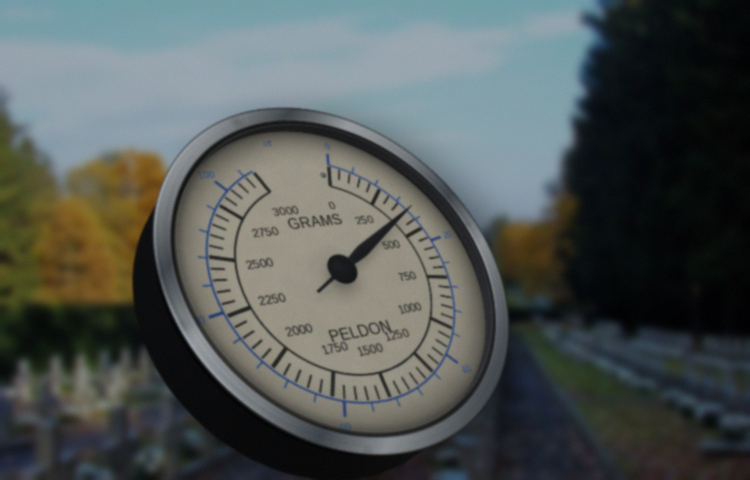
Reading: {"value": 400, "unit": "g"}
